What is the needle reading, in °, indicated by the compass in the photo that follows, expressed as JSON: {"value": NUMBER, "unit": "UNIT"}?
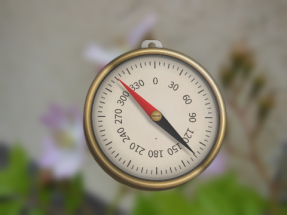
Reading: {"value": 315, "unit": "°"}
